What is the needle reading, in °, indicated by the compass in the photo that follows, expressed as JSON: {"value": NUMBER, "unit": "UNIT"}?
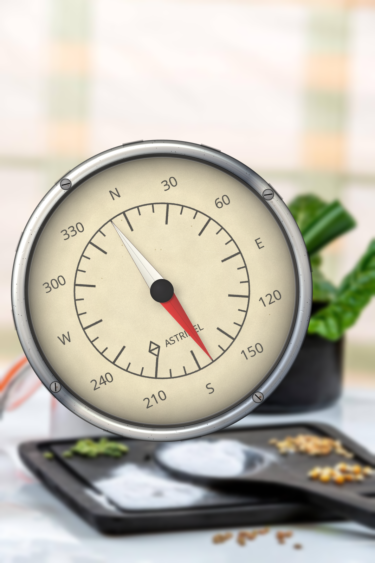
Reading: {"value": 170, "unit": "°"}
